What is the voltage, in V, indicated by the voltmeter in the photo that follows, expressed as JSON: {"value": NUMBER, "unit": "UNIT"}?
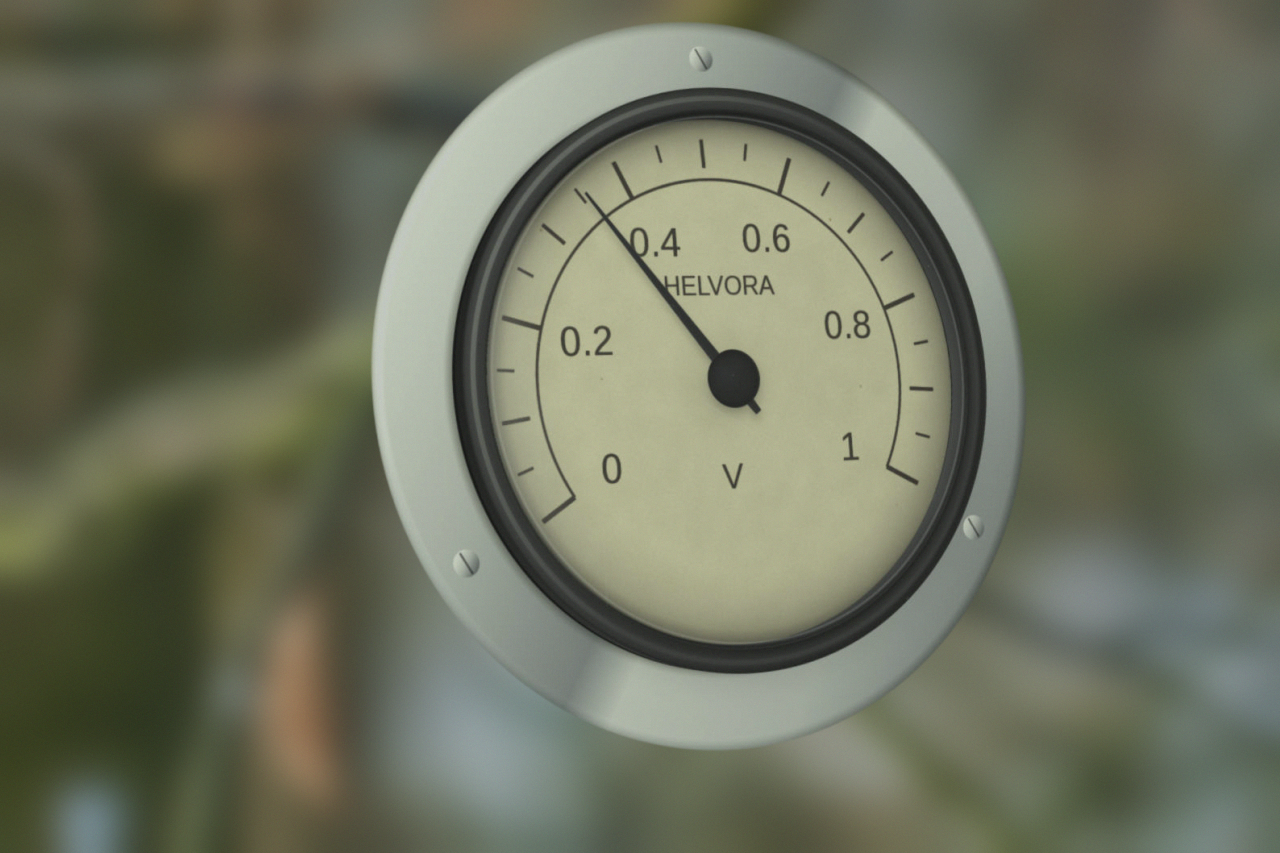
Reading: {"value": 0.35, "unit": "V"}
